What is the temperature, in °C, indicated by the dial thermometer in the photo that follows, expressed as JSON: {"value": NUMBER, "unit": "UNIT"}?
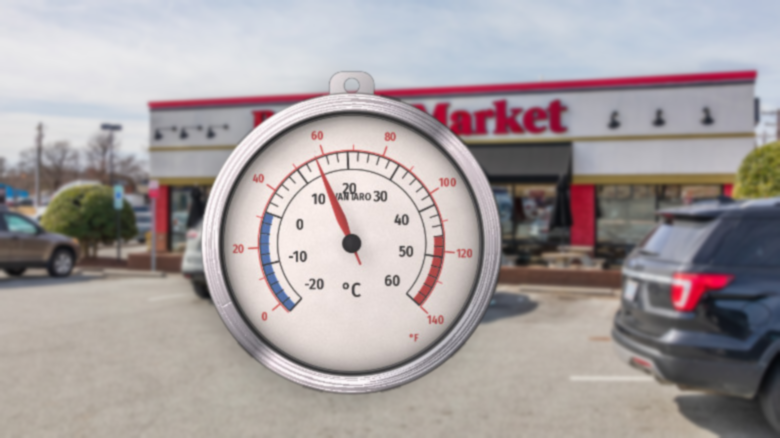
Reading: {"value": 14, "unit": "°C"}
